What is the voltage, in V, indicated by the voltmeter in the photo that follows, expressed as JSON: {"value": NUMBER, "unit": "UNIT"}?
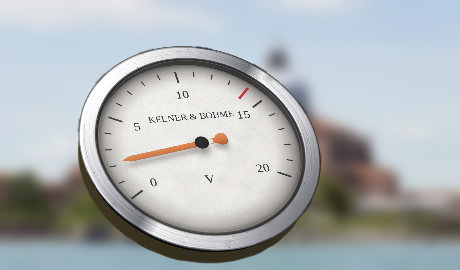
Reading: {"value": 2, "unit": "V"}
